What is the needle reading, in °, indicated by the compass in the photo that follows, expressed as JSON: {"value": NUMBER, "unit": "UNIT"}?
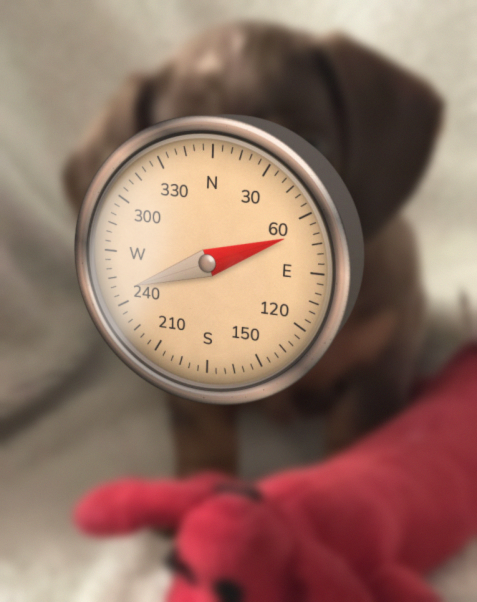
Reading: {"value": 67.5, "unit": "°"}
